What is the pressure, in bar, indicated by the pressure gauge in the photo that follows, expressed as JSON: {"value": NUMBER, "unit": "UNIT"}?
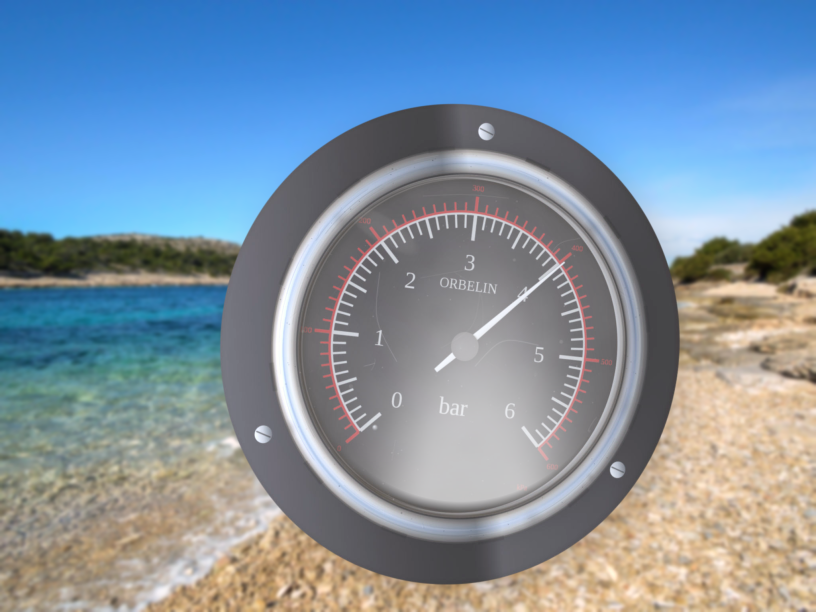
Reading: {"value": 4, "unit": "bar"}
